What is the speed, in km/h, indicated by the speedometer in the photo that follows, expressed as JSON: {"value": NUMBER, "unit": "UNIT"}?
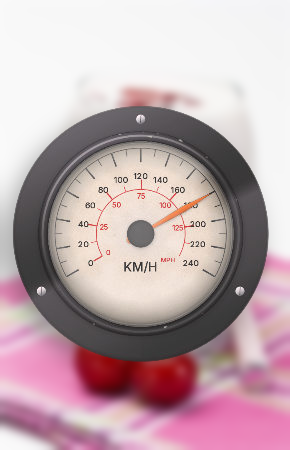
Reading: {"value": 180, "unit": "km/h"}
